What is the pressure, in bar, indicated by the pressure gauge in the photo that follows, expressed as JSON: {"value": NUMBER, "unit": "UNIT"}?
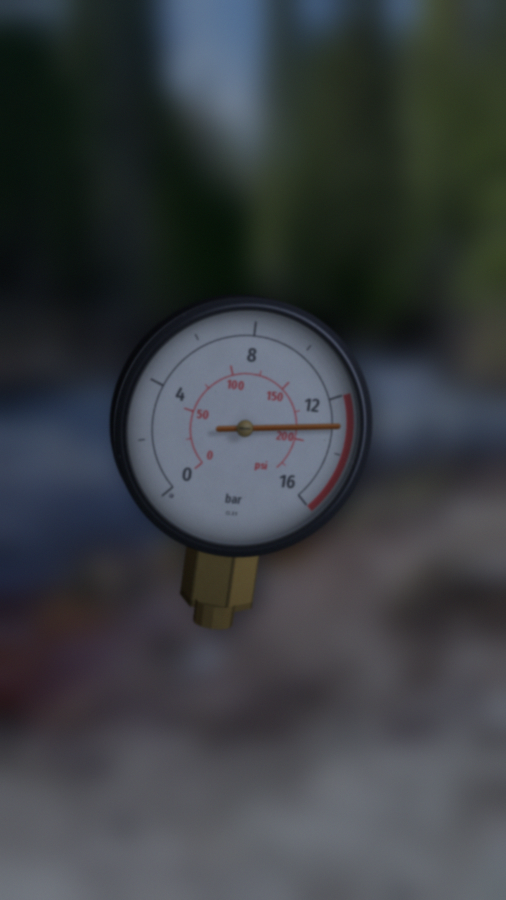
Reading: {"value": 13, "unit": "bar"}
